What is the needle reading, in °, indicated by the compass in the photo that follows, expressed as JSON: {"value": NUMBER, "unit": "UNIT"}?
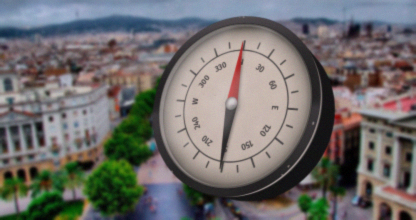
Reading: {"value": 0, "unit": "°"}
